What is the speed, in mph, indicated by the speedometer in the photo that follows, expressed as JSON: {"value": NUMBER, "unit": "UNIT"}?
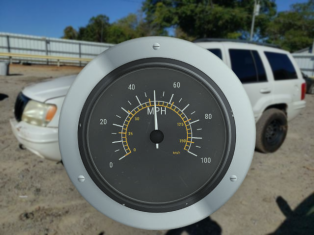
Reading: {"value": 50, "unit": "mph"}
